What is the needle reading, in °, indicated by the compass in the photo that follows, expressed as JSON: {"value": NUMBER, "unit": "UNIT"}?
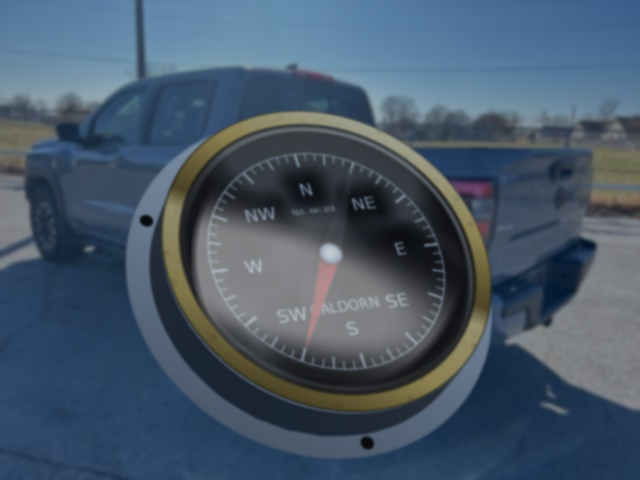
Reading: {"value": 210, "unit": "°"}
